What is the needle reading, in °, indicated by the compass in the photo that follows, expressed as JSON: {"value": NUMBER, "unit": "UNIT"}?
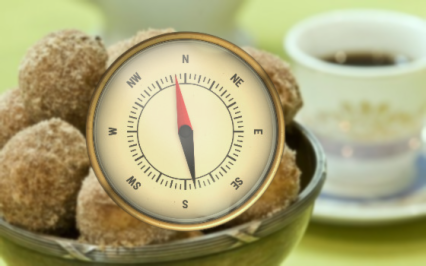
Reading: {"value": 350, "unit": "°"}
